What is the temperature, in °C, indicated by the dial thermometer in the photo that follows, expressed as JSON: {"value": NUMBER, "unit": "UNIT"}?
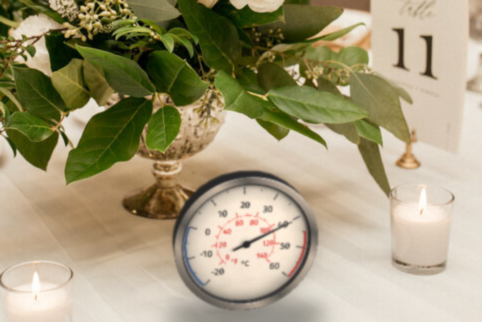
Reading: {"value": 40, "unit": "°C"}
